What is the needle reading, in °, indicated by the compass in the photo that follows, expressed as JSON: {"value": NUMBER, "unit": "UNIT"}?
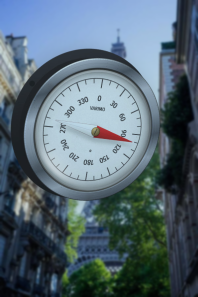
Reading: {"value": 100, "unit": "°"}
